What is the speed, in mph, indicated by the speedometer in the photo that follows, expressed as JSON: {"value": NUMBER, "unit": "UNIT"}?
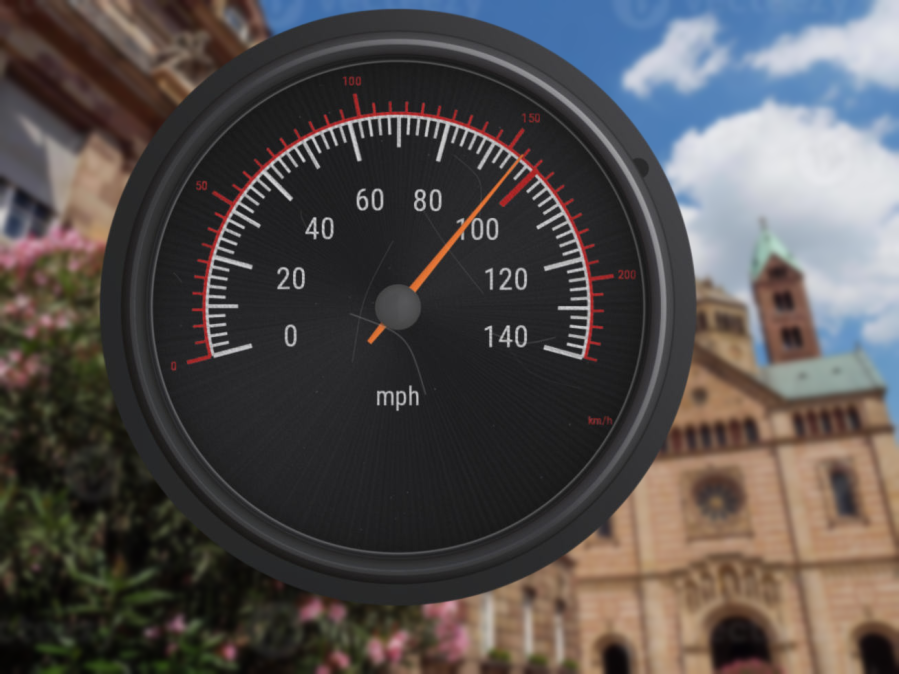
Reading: {"value": 96, "unit": "mph"}
